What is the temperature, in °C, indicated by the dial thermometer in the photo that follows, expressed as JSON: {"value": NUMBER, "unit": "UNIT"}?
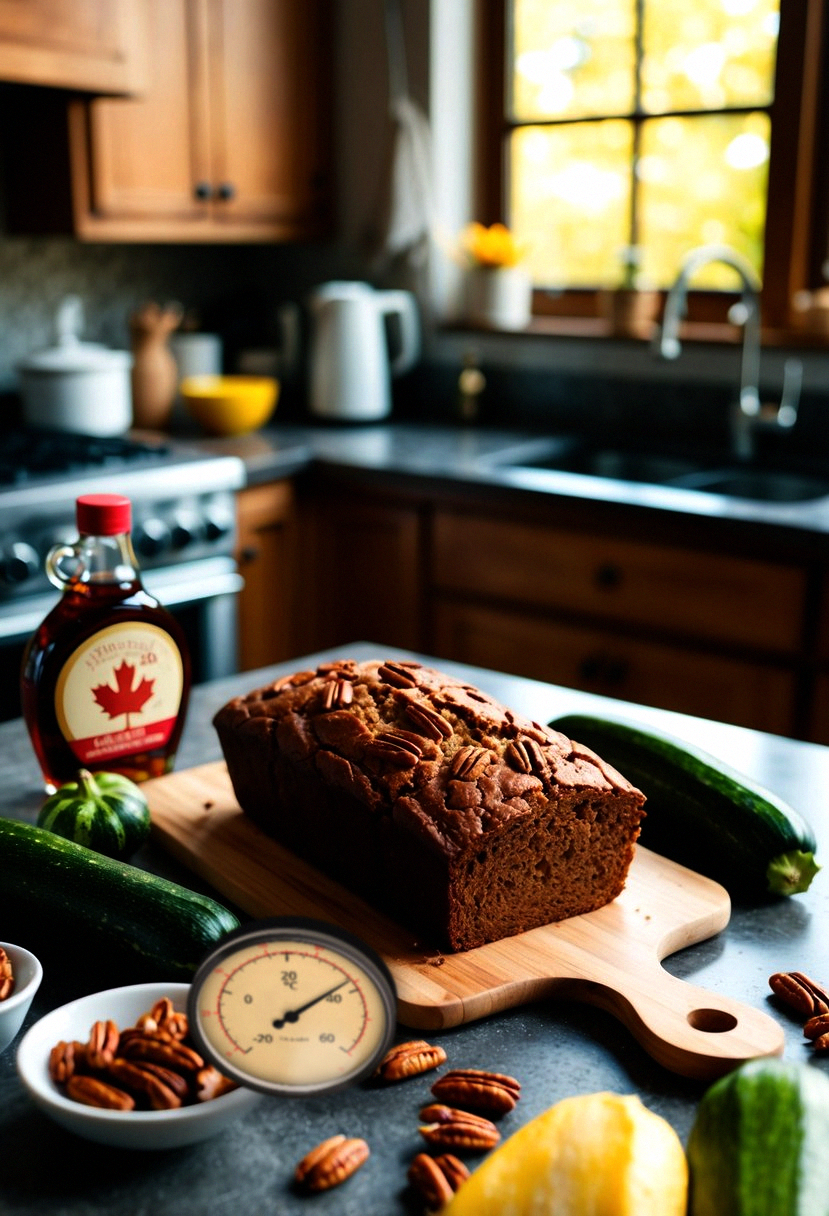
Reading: {"value": 36, "unit": "°C"}
